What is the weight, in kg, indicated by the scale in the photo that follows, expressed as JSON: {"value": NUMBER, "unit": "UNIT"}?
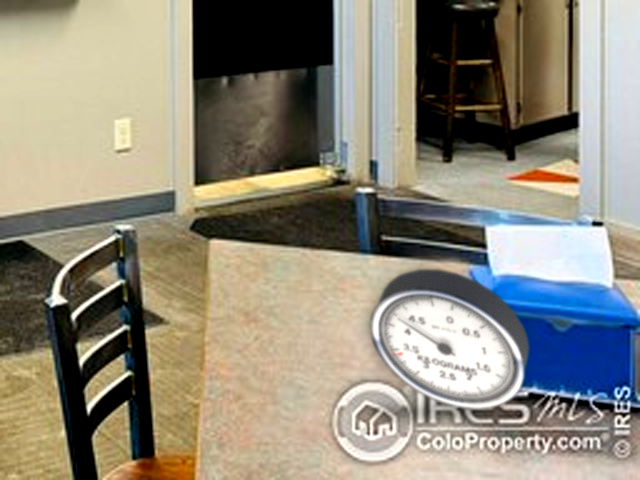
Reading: {"value": 4.25, "unit": "kg"}
